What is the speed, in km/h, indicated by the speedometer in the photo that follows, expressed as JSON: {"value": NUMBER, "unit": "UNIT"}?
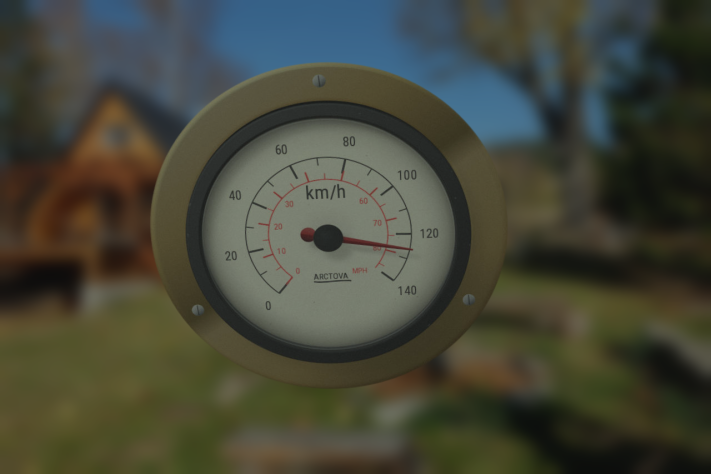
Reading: {"value": 125, "unit": "km/h"}
